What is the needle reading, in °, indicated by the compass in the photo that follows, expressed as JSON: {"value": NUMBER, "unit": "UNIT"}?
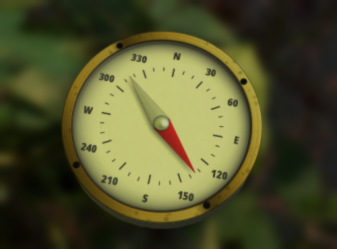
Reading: {"value": 135, "unit": "°"}
